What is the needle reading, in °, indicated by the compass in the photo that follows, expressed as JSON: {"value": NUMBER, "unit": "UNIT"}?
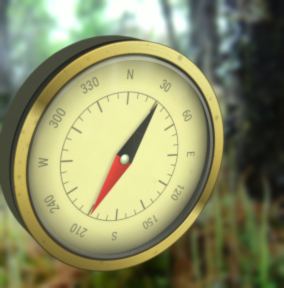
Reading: {"value": 210, "unit": "°"}
